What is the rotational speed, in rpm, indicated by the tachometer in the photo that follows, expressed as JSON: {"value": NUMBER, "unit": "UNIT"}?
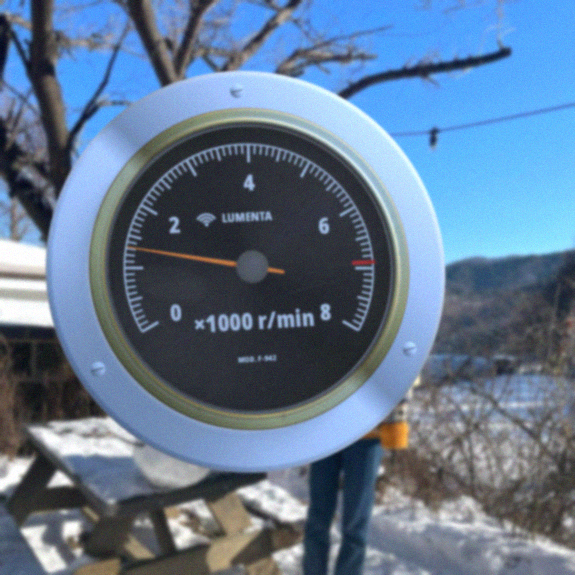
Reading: {"value": 1300, "unit": "rpm"}
